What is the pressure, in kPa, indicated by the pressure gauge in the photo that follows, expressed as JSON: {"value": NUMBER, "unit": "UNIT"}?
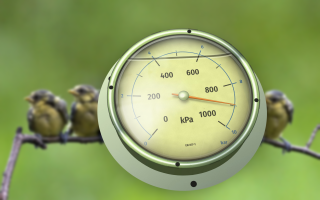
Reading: {"value": 900, "unit": "kPa"}
